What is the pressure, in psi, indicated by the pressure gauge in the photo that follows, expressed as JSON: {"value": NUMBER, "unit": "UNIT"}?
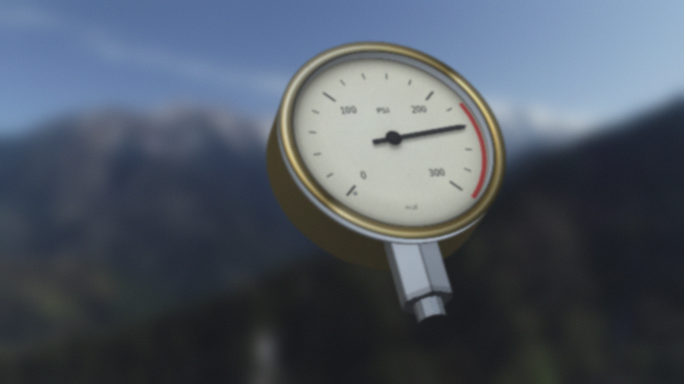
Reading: {"value": 240, "unit": "psi"}
